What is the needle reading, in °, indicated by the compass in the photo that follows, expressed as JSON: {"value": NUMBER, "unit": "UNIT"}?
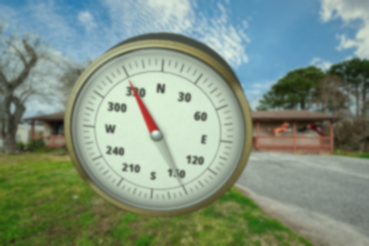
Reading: {"value": 330, "unit": "°"}
